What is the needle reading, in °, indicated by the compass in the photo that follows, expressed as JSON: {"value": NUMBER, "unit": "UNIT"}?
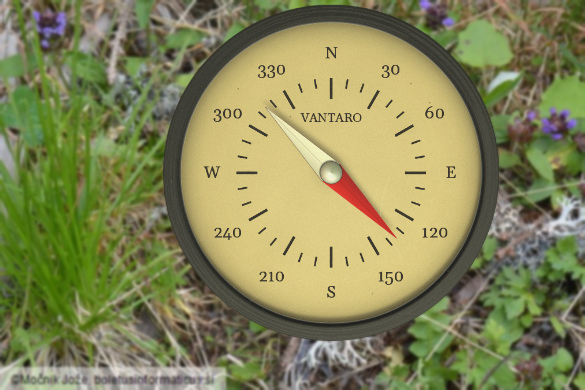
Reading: {"value": 135, "unit": "°"}
